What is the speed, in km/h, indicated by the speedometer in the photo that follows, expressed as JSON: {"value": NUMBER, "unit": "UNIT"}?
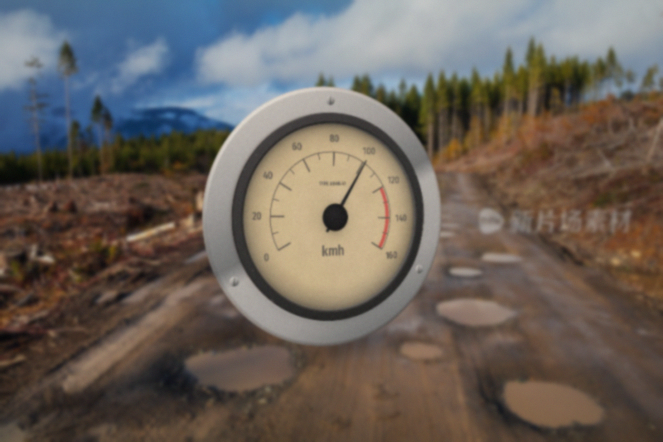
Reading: {"value": 100, "unit": "km/h"}
